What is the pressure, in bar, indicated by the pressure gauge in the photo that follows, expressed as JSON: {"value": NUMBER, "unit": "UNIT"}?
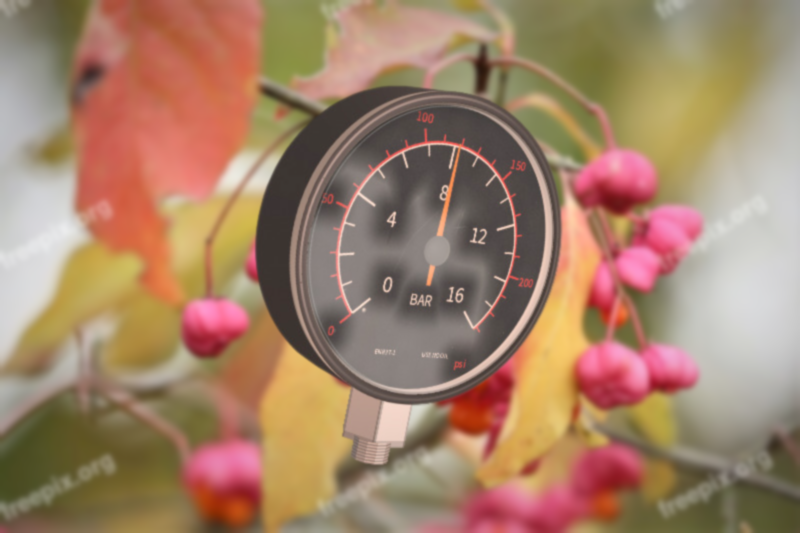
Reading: {"value": 8, "unit": "bar"}
